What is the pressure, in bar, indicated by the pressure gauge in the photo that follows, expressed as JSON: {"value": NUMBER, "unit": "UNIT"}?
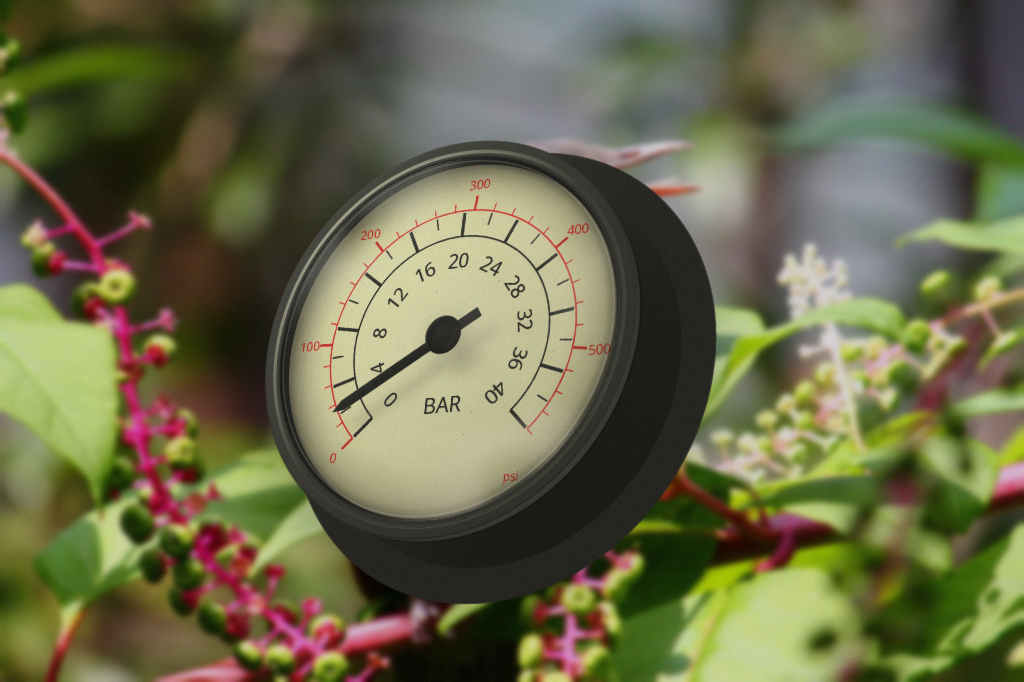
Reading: {"value": 2, "unit": "bar"}
